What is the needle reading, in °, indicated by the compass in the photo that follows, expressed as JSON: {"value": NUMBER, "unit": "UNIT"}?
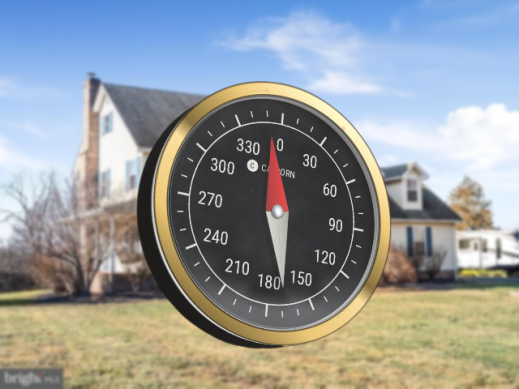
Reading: {"value": 350, "unit": "°"}
